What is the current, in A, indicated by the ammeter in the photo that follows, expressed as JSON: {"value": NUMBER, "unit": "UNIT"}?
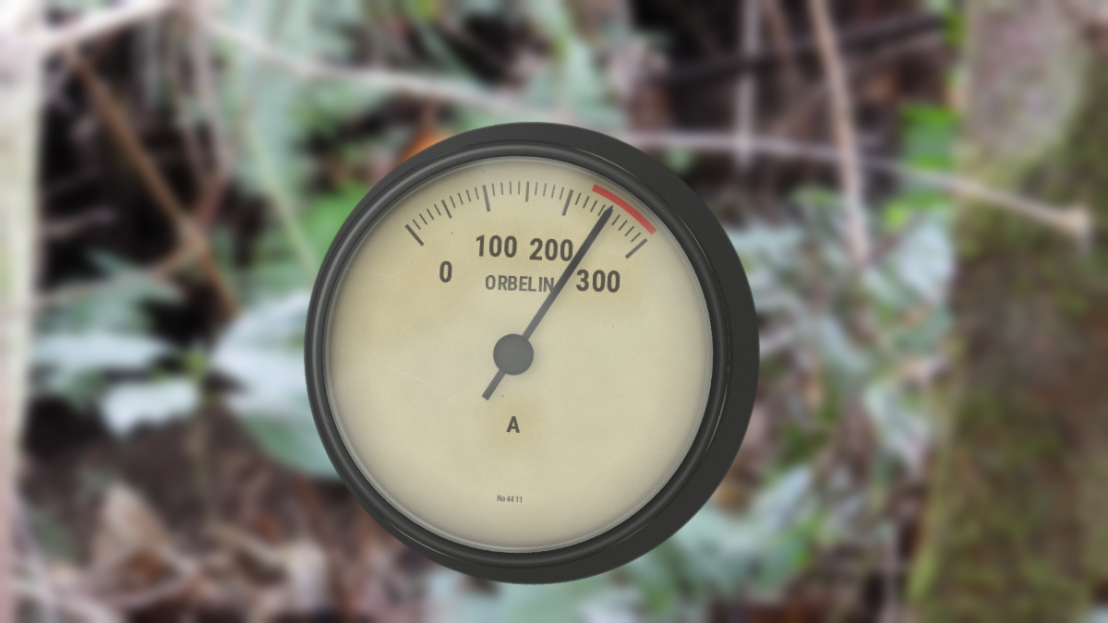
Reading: {"value": 250, "unit": "A"}
